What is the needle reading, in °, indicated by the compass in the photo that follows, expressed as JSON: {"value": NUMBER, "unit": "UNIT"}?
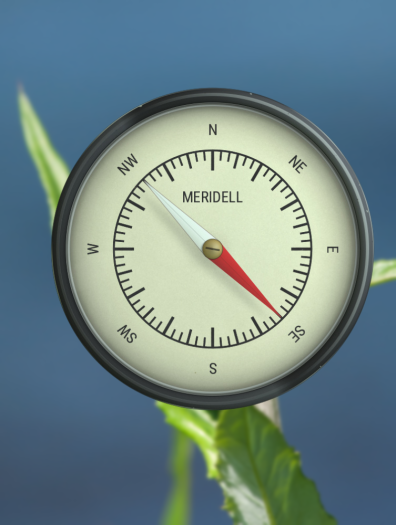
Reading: {"value": 135, "unit": "°"}
